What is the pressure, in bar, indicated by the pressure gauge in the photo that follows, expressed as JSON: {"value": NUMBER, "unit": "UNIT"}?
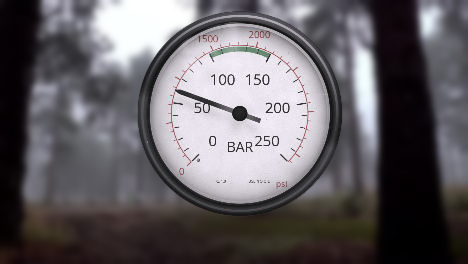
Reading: {"value": 60, "unit": "bar"}
